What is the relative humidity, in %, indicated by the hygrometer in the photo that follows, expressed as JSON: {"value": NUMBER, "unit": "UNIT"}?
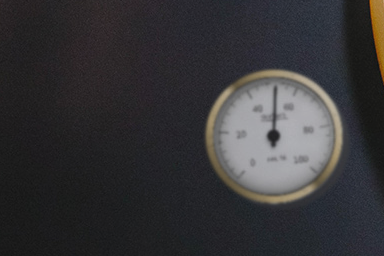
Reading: {"value": 52, "unit": "%"}
